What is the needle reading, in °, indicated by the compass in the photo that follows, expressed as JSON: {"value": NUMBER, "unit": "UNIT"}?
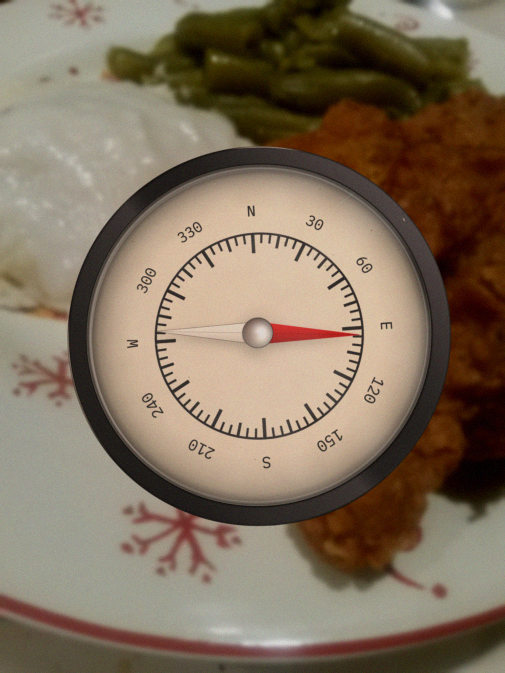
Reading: {"value": 95, "unit": "°"}
